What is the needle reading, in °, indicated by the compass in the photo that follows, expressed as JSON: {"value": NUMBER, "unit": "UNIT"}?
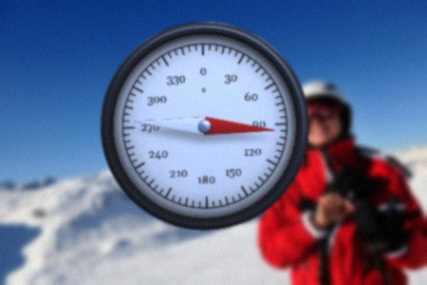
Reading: {"value": 95, "unit": "°"}
